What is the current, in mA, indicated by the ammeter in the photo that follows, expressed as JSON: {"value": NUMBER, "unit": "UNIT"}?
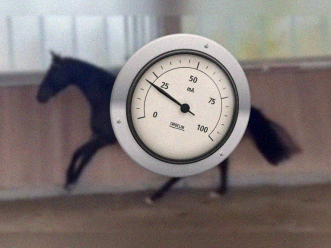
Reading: {"value": 20, "unit": "mA"}
